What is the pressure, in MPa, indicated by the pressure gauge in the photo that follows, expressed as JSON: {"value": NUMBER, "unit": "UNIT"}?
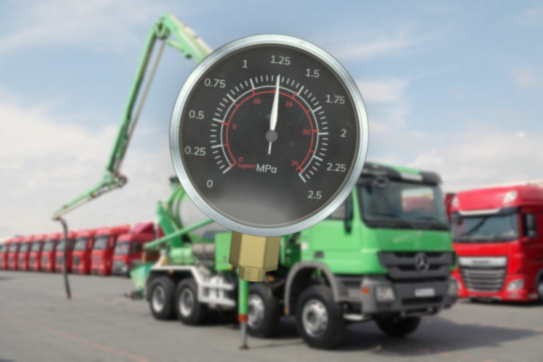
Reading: {"value": 1.25, "unit": "MPa"}
